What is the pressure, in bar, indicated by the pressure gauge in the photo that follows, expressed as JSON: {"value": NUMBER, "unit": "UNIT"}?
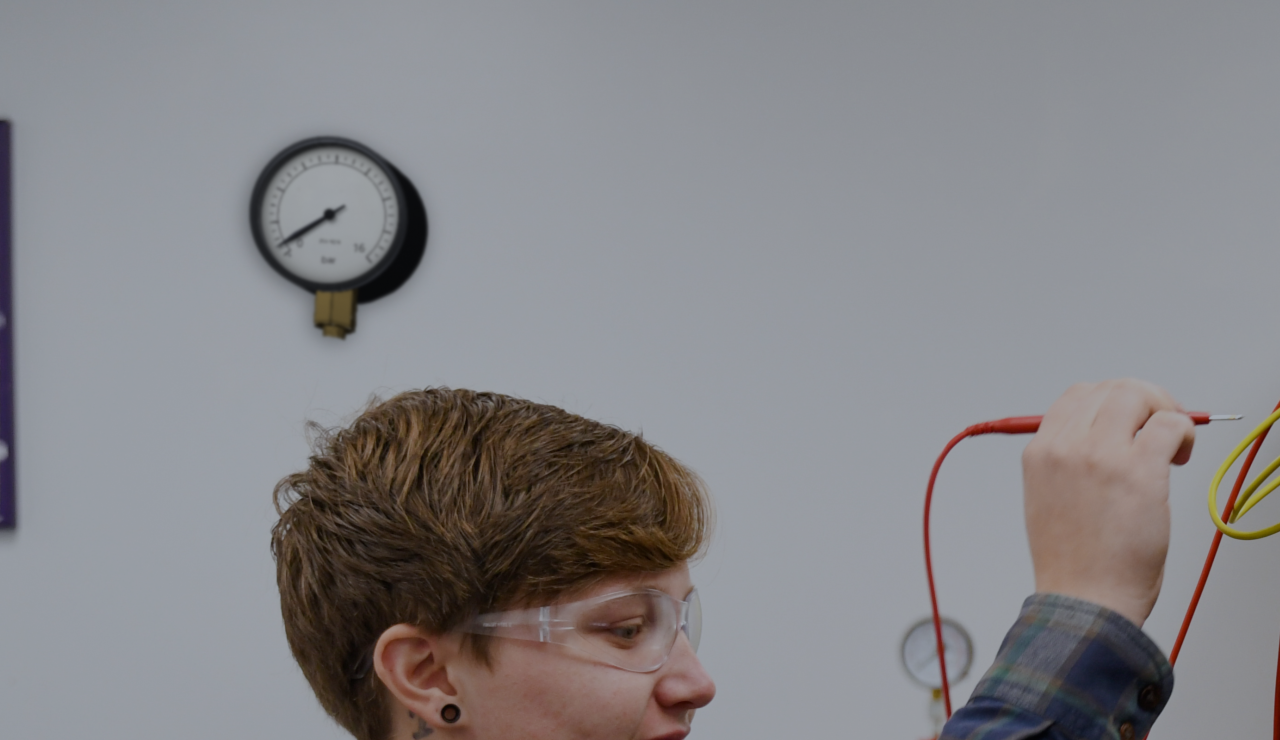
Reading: {"value": 0.5, "unit": "bar"}
